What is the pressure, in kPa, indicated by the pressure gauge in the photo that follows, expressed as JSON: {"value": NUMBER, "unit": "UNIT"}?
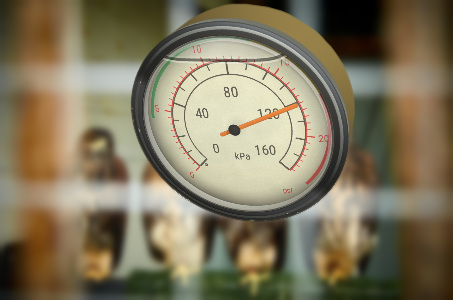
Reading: {"value": 120, "unit": "kPa"}
